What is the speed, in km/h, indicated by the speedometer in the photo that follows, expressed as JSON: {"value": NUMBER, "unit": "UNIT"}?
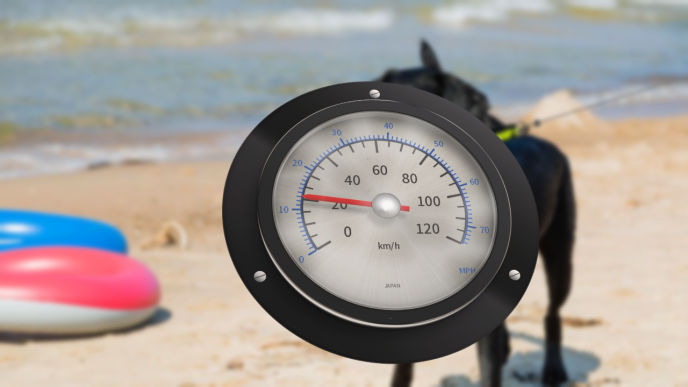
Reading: {"value": 20, "unit": "km/h"}
